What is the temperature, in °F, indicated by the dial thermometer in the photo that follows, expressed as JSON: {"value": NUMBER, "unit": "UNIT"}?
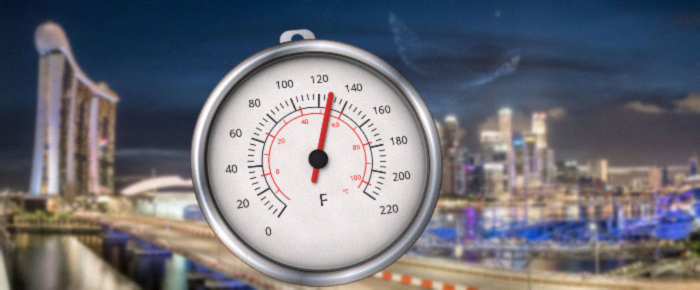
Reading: {"value": 128, "unit": "°F"}
